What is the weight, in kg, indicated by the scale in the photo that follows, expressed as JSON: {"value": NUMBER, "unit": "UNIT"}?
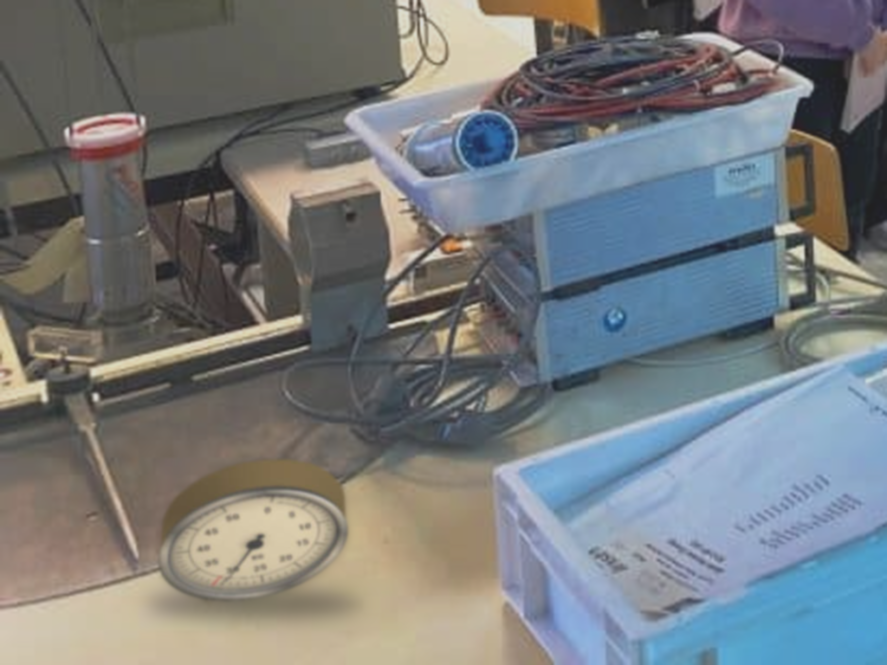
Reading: {"value": 30, "unit": "kg"}
